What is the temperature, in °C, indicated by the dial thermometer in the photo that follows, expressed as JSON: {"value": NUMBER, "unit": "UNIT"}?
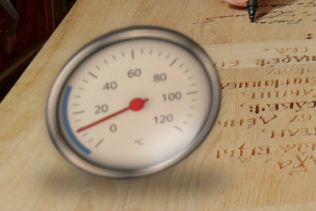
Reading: {"value": 12, "unit": "°C"}
